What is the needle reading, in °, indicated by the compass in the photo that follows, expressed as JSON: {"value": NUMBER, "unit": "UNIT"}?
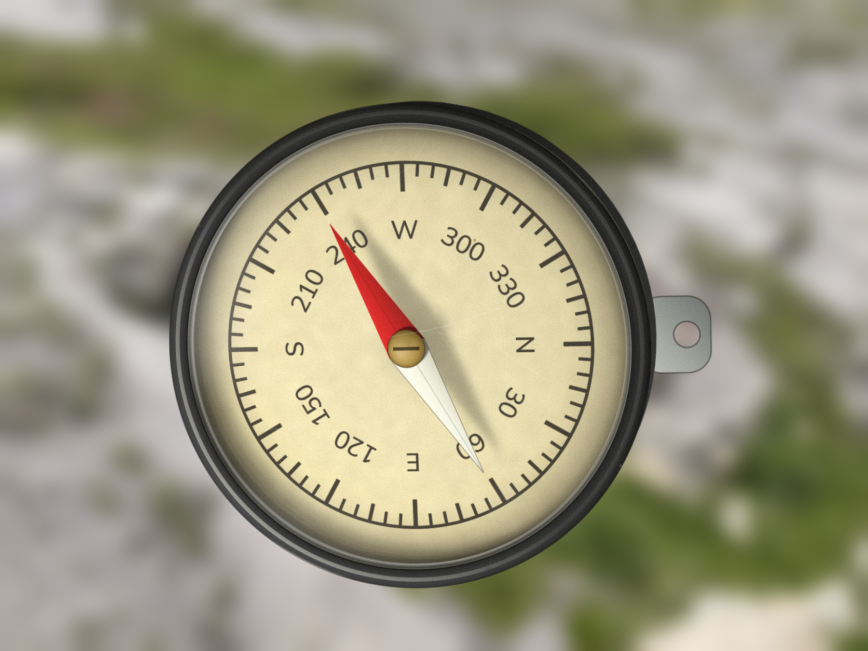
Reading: {"value": 240, "unit": "°"}
